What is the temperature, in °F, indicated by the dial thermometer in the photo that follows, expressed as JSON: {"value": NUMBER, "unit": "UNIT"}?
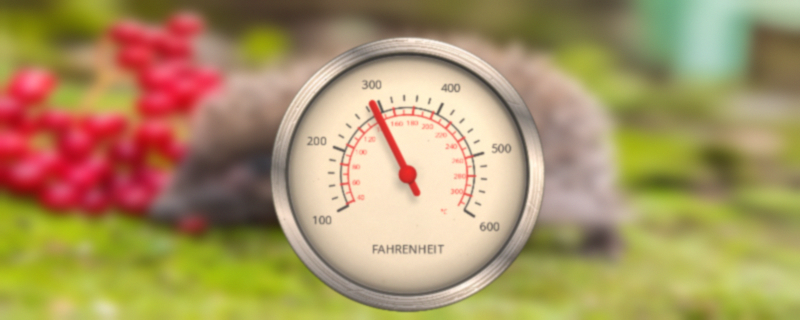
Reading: {"value": 290, "unit": "°F"}
